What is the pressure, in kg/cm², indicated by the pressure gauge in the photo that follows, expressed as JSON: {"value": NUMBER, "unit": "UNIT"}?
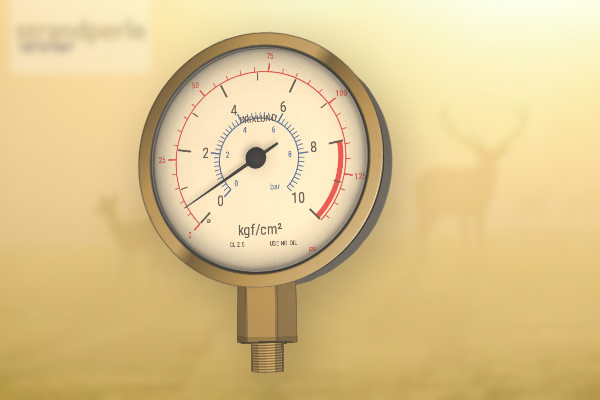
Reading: {"value": 0.5, "unit": "kg/cm²"}
